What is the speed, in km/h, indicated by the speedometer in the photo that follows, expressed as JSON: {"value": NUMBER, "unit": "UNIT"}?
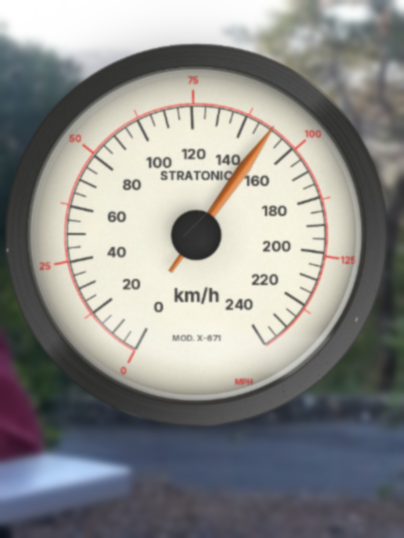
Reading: {"value": 150, "unit": "km/h"}
